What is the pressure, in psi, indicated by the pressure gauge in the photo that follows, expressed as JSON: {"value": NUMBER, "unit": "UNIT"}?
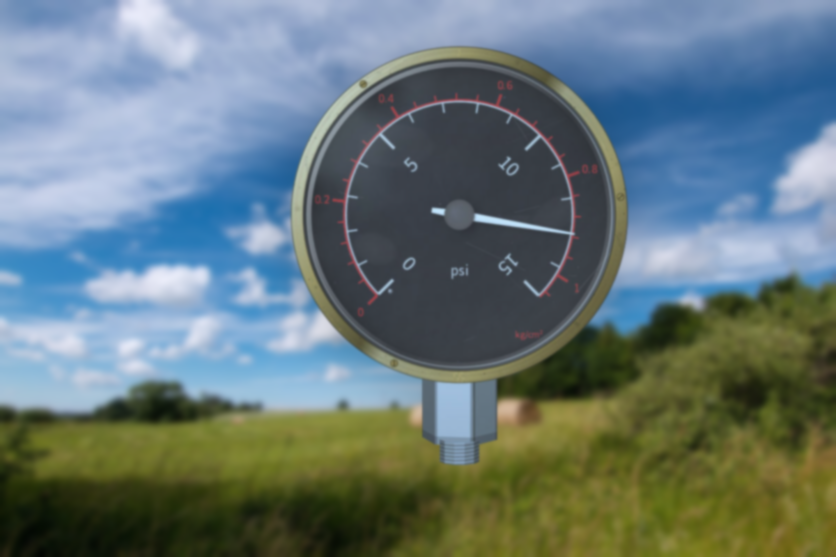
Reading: {"value": 13, "unit": "psi"}
